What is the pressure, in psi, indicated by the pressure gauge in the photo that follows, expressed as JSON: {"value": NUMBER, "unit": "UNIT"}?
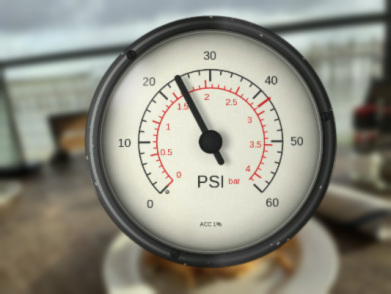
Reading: {"value": 24, "unit": "psi"}
